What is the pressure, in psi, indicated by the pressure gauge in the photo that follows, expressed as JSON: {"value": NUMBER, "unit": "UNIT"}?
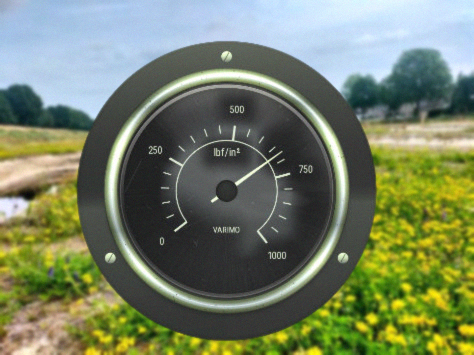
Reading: {"value": 675, "unit": "psi"}
